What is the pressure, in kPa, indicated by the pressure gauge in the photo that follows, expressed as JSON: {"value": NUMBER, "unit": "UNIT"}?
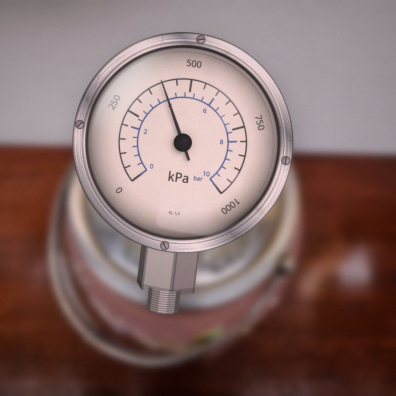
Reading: {"value": 400, "unit": "kPa"}
